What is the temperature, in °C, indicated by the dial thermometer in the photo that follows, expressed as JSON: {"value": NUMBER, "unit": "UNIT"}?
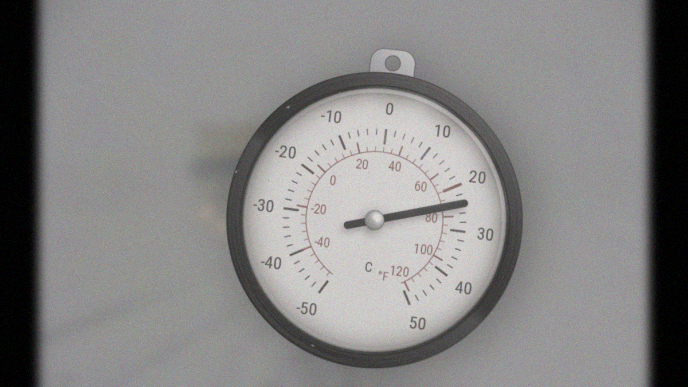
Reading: {"value": 24, "unit": "°C"}
